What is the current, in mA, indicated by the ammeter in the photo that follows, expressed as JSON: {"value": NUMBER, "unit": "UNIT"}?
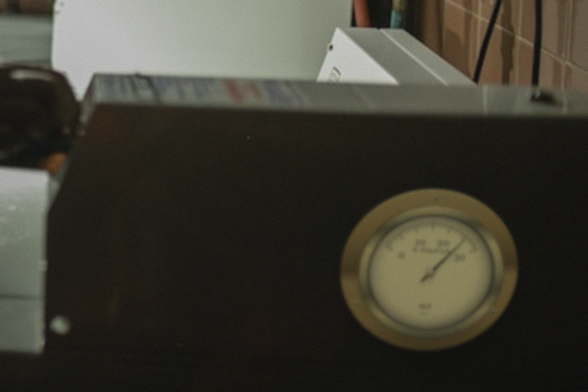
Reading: {"value": 25, "unit": "mA"}
